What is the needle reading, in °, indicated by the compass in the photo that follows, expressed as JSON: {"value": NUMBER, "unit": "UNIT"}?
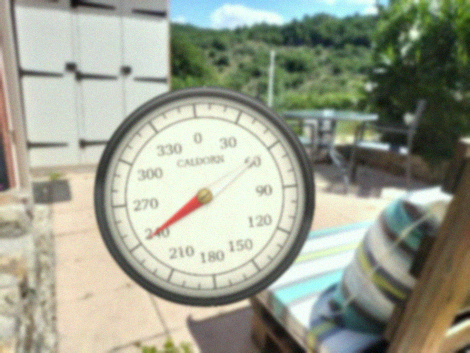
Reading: {"value": 240, "unit": "°"}
